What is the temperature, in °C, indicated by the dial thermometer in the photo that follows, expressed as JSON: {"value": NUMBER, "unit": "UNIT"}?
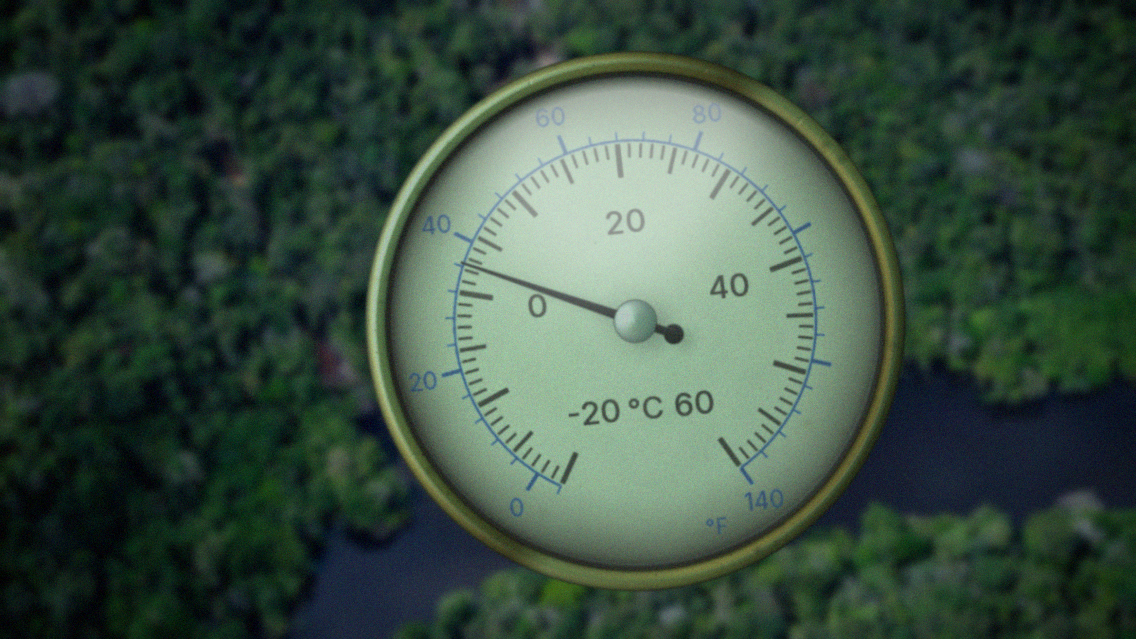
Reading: {"value": 2.5, "unit": "°C"}
